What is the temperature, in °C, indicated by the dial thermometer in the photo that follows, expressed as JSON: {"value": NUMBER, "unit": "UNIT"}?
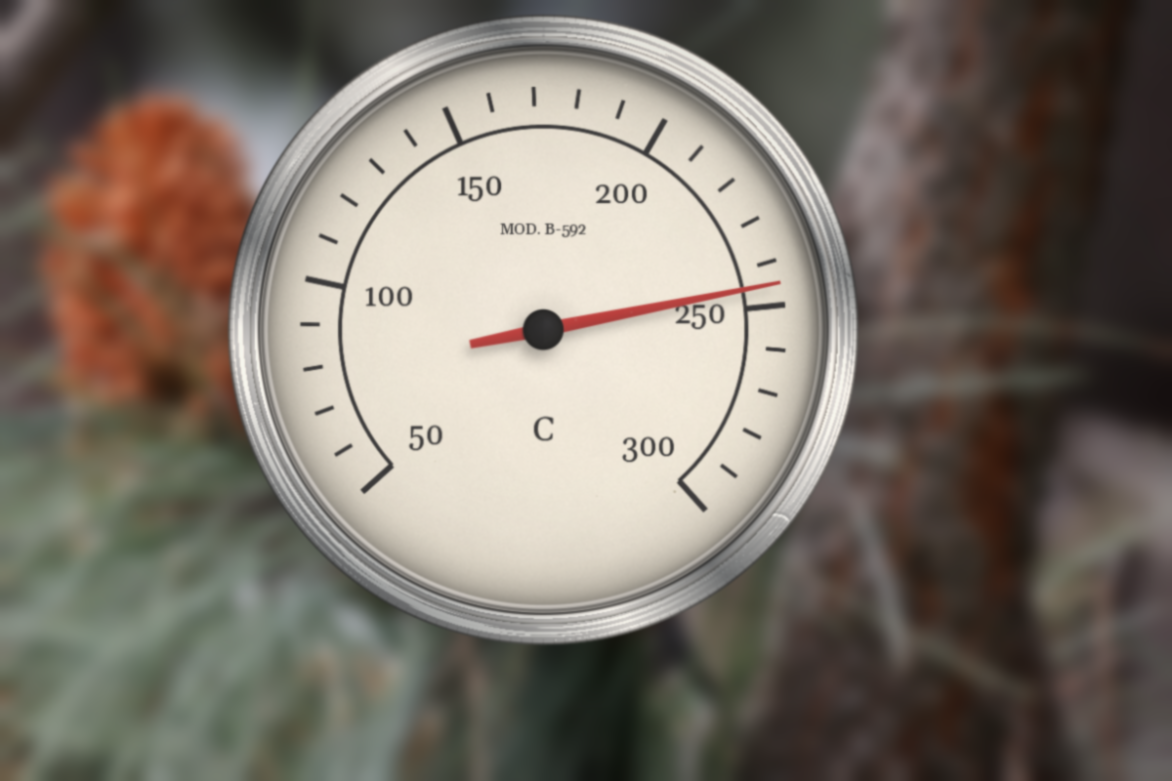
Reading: {"value": 245, "unit": "°C"}
